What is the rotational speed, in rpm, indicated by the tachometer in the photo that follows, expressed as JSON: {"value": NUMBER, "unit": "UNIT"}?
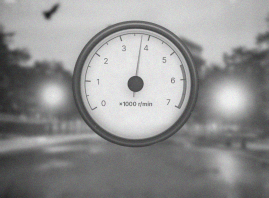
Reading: {"value": 3750, "unit": "rpm"}
